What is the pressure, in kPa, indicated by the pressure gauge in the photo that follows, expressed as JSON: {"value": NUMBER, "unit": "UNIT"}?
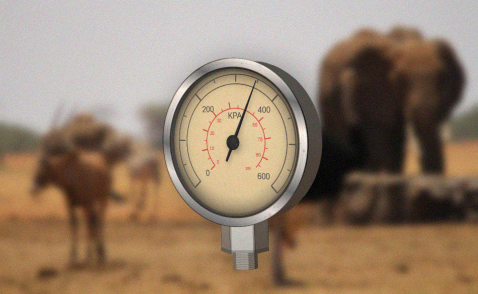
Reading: {"value": 350, "unit": "kPa"}
